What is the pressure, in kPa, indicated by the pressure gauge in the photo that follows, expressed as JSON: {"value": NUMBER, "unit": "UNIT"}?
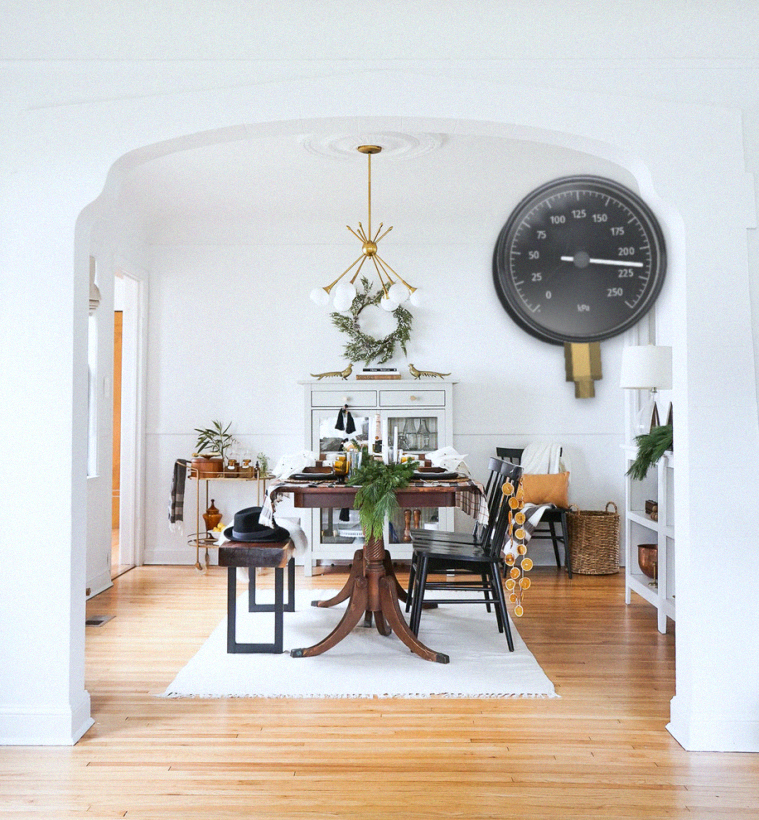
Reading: {"value": 215, "unit": "kPa"}
